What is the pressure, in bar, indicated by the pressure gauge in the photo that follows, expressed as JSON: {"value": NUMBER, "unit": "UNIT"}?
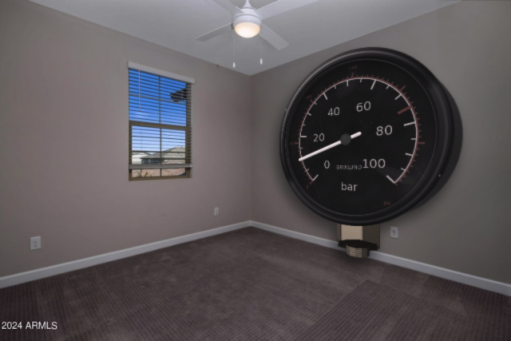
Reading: {"value": 10, "unit": "bar"}
